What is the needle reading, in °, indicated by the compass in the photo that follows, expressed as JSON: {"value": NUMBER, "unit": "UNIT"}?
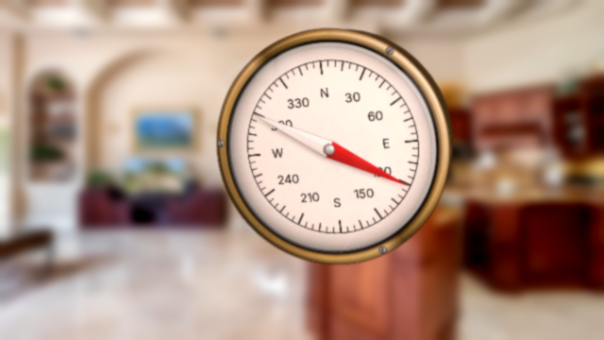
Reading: {"value": 120, "unit": "°"}
